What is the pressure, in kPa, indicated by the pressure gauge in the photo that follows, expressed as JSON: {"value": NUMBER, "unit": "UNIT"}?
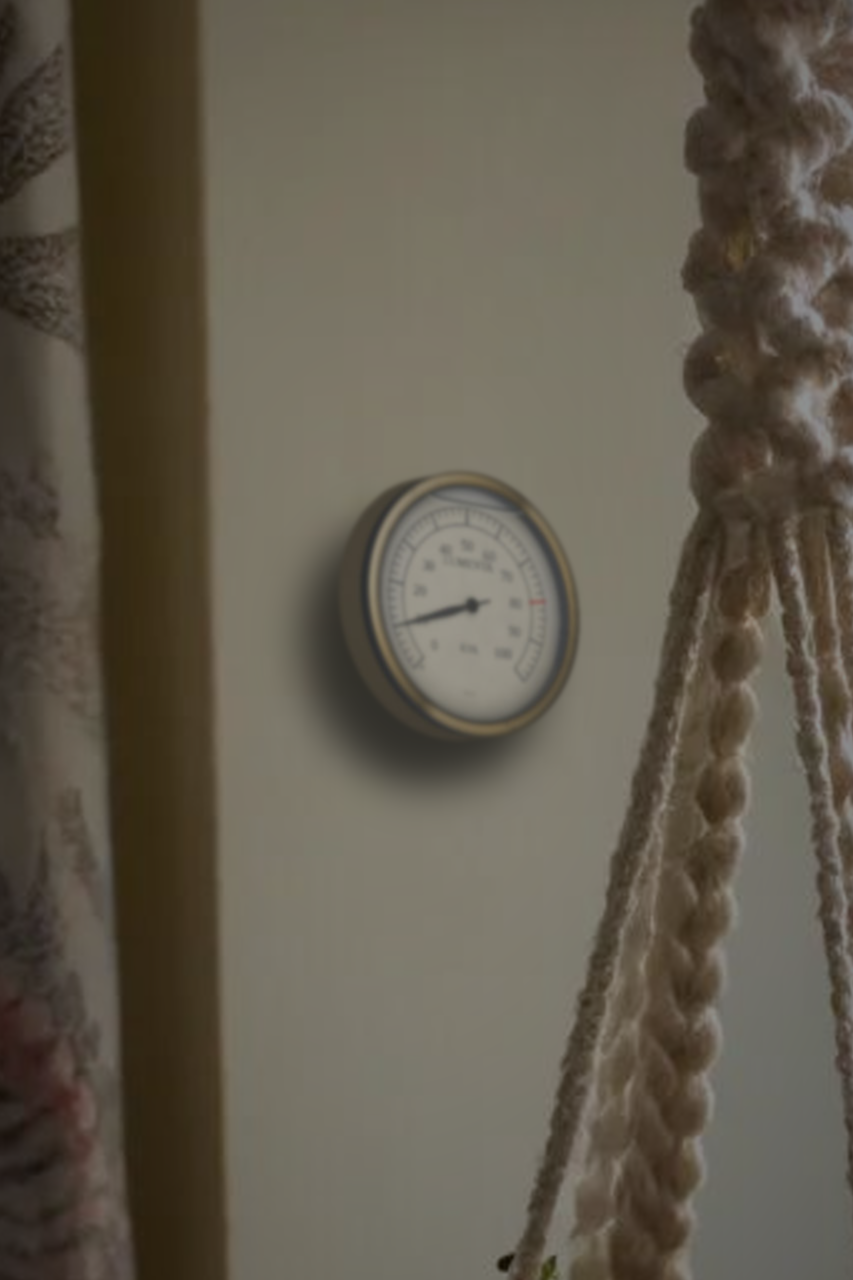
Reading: {"value": 10, "unit": "kPa"}
